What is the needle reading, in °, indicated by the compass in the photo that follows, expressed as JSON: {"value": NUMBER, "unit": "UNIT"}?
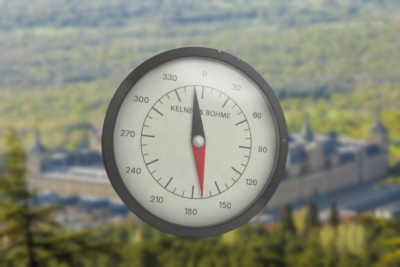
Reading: {"value": 170, "unit": "°"}
